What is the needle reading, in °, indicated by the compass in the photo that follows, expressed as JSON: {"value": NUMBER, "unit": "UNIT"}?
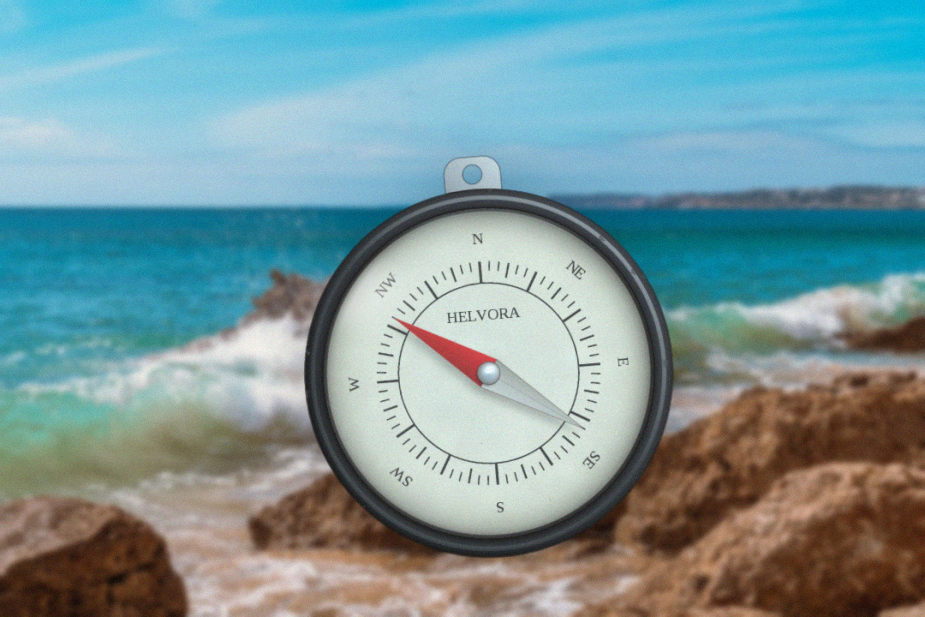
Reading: {"value": 305, "unit": "°"}
